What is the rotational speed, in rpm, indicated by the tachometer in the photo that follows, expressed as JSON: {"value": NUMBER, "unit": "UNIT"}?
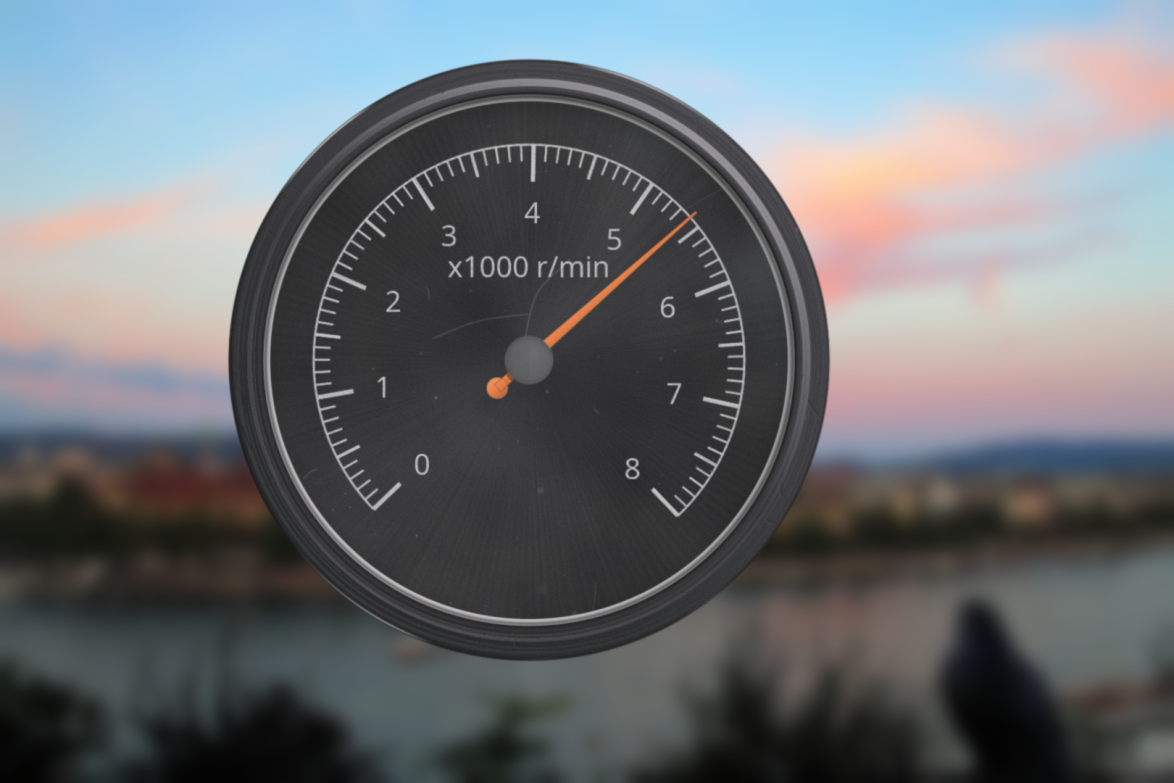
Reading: {"value": 5400, "unit": "rpm"}
